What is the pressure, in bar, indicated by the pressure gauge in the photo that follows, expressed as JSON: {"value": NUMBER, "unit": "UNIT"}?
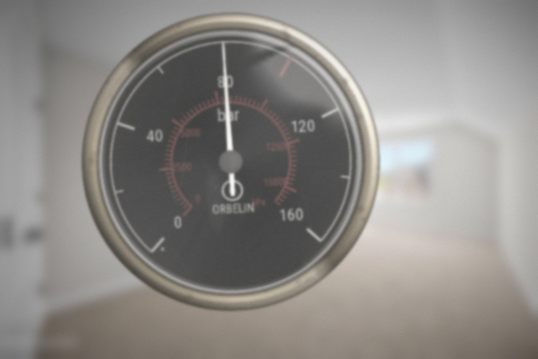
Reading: {"value": 80, "unit": "bar"}
